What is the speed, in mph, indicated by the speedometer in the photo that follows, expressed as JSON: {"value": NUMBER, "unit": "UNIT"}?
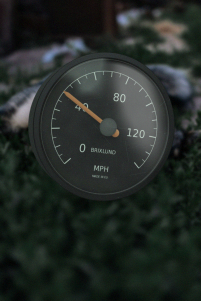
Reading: {"value": 40, "unit": "mph"}
